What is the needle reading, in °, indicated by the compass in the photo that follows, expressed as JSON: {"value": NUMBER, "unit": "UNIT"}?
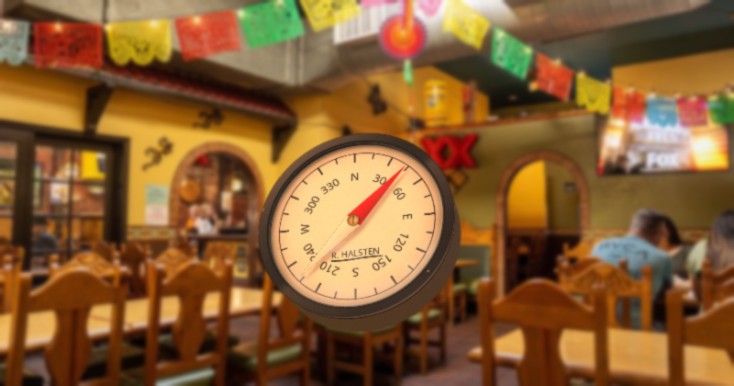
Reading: {"value": 45, "unit": "°"}
